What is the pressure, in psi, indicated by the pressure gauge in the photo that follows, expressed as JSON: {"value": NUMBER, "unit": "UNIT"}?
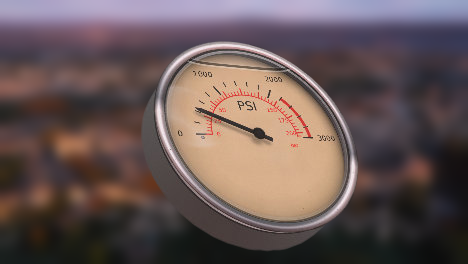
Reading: {"value": 400, "unit": "psi"}
